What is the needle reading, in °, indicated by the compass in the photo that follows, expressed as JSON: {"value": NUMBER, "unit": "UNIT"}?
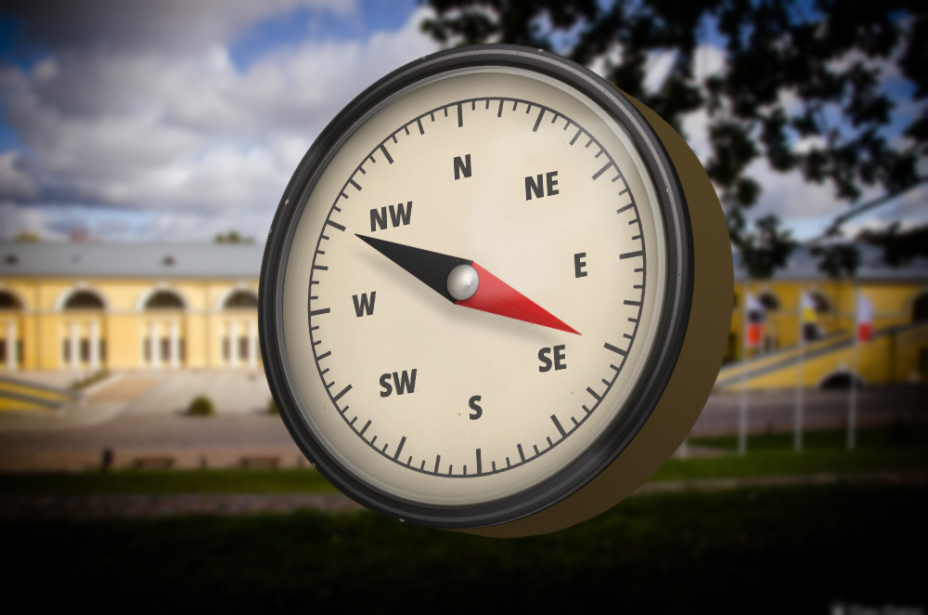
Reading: {"value": 120, "unit": "°"}
